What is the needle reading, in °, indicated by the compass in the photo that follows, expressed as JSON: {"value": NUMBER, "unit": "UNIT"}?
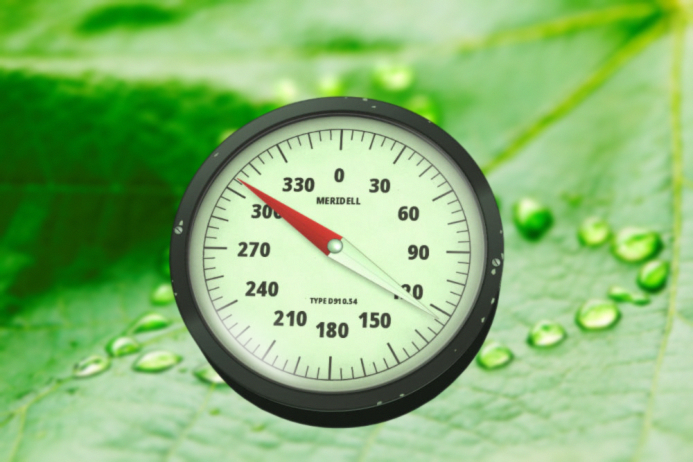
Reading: {"value": 305, "unit": "°"}
